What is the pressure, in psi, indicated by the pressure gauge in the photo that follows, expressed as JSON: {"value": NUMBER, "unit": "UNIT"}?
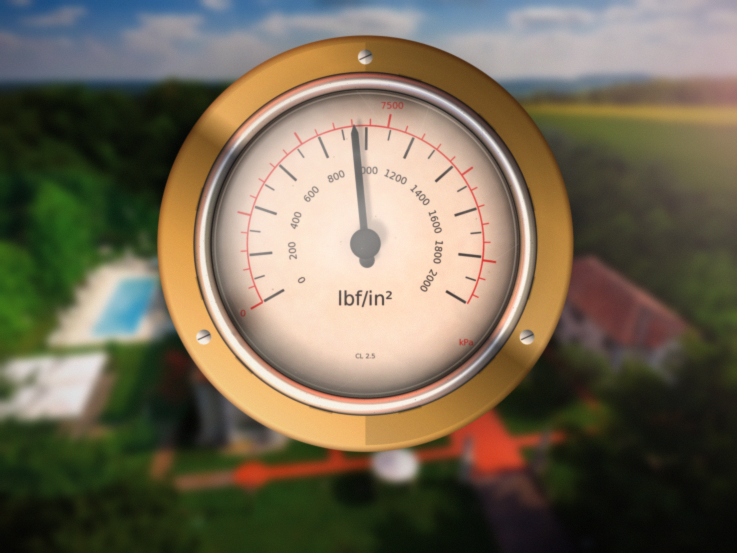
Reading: {"value": 950, "unit": "psi"}
